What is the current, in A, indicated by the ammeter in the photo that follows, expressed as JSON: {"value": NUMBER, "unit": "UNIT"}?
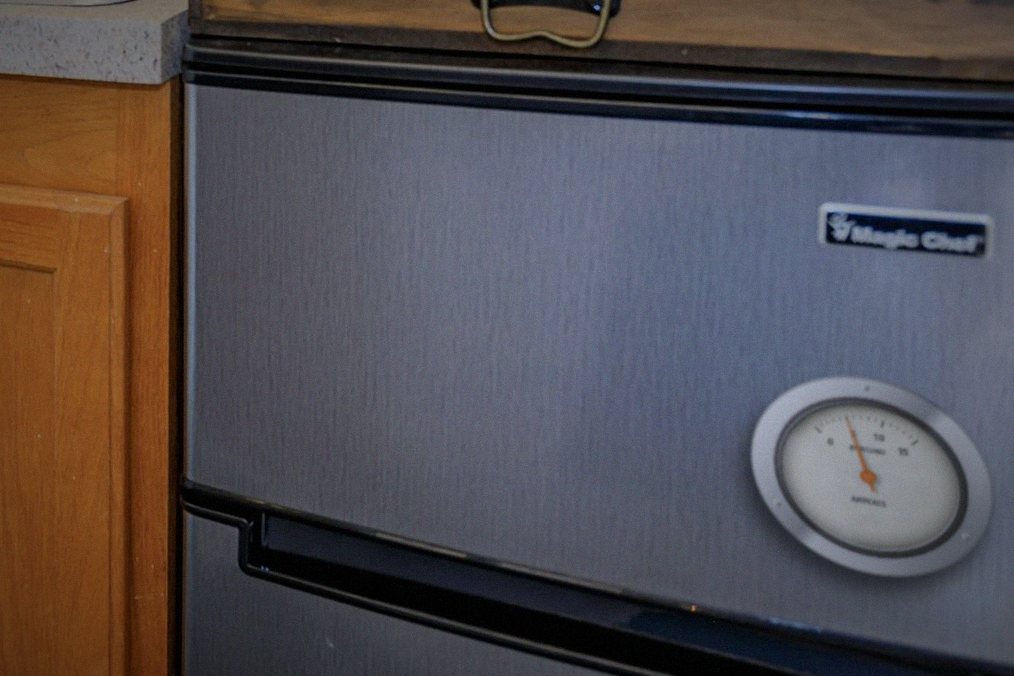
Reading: {"value": 5, "unit": "A"}
